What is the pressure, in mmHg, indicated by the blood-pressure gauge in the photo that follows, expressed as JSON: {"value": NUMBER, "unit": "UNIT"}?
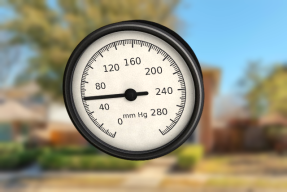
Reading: {"value": 60, "unit": "mmHg"}
